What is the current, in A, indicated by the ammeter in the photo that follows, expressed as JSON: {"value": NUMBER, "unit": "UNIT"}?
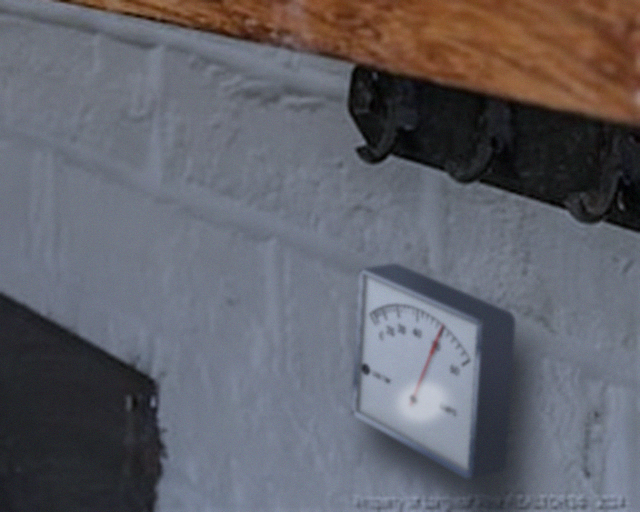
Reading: {"value": 50, "unit": "A"}
